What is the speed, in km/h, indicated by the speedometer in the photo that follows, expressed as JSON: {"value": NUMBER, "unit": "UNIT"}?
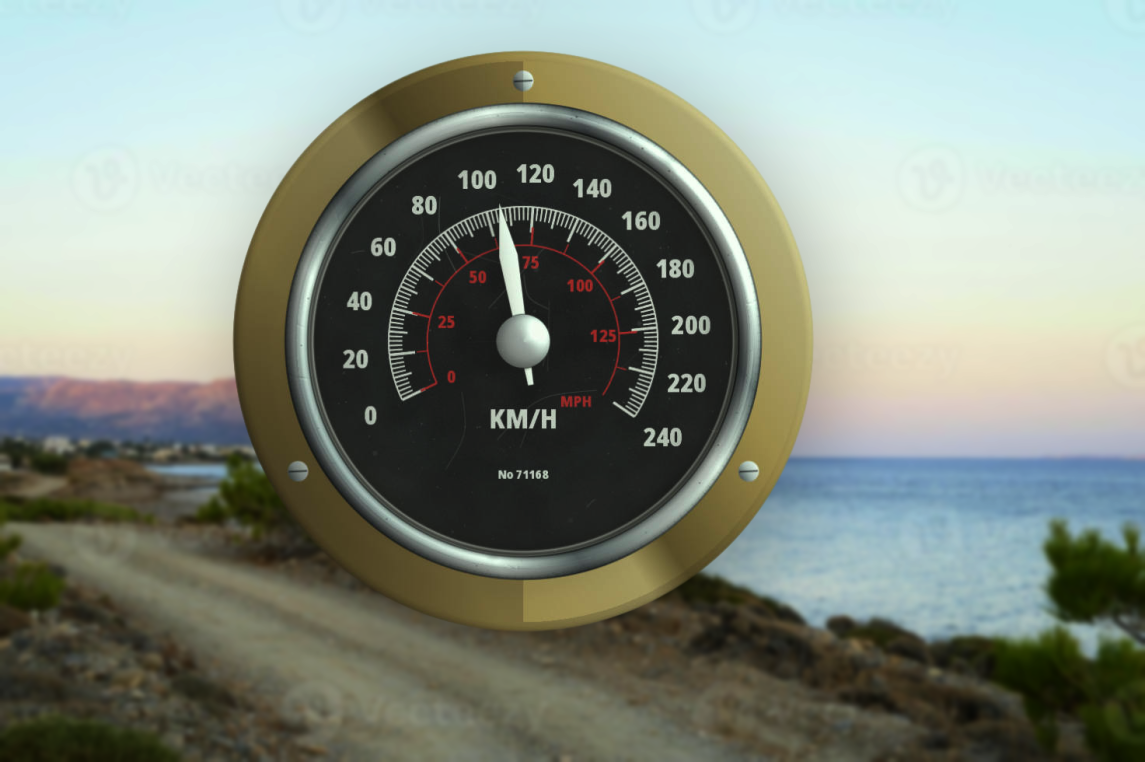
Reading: {"value": 106, "unit": "km/h"}
